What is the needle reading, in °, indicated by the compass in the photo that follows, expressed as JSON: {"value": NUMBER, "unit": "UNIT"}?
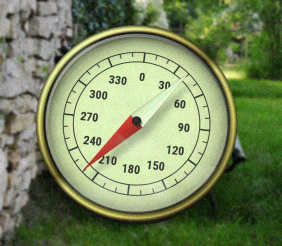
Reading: {"value": 220, "unit": "°"}
